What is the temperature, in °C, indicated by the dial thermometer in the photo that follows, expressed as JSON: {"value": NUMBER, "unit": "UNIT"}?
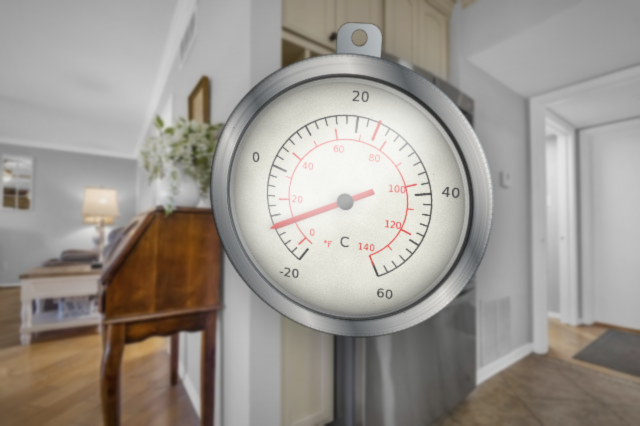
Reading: {"value": -12, "unit": "°C"}
